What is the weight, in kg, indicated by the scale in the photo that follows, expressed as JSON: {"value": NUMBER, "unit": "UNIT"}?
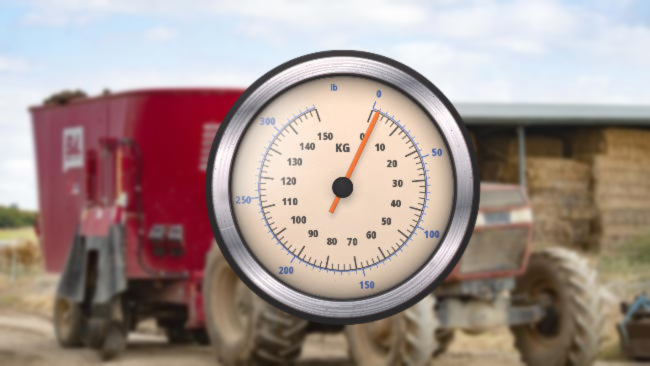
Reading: {"value": 2, "unit": "kg"}
